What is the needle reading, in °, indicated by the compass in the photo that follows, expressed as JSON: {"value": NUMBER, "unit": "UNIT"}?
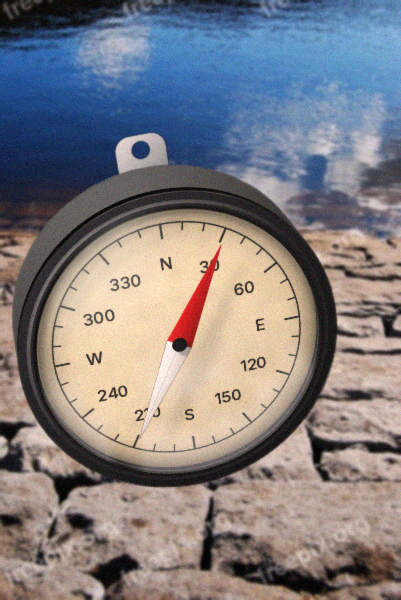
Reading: {"value": 30, "unit": "°"}
